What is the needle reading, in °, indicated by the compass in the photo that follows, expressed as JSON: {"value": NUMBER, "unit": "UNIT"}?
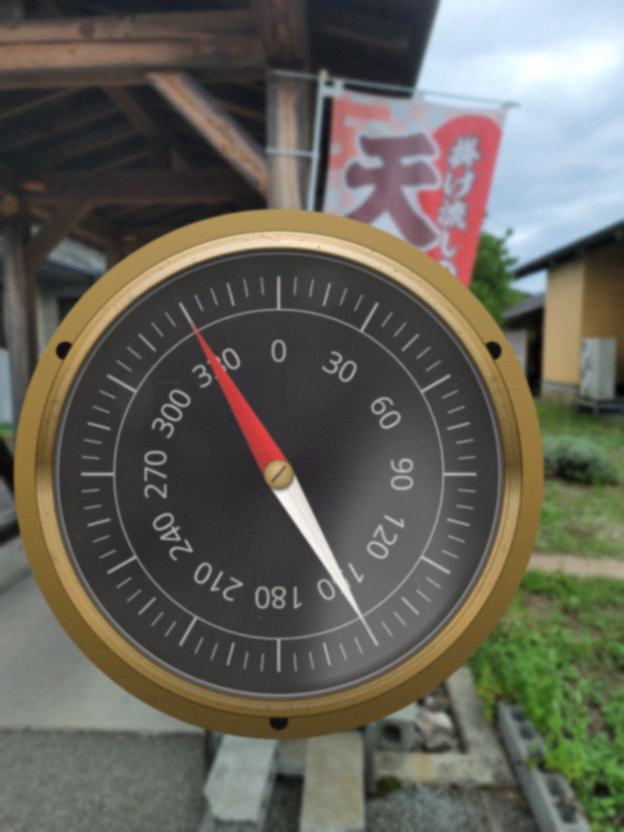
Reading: {"value": 330, "unit": "°"}
